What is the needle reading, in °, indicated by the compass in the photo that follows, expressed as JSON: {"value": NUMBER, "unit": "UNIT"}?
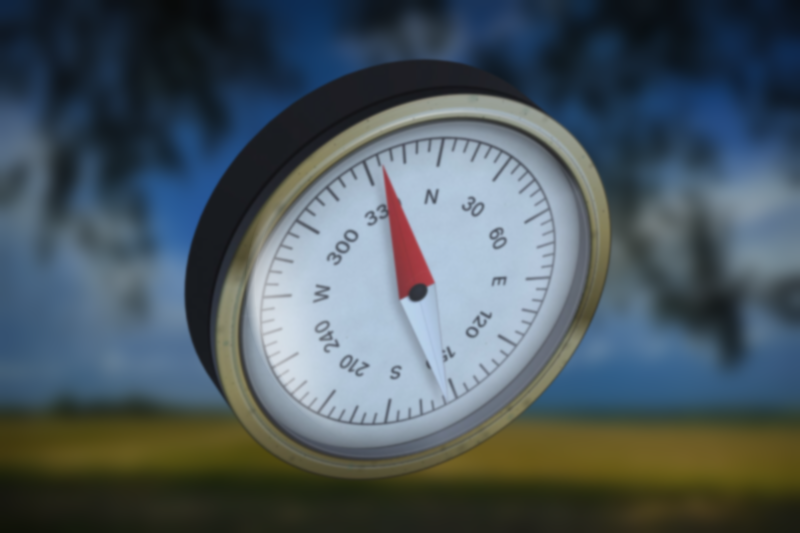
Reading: {"value": 335, "unit": "°"}
